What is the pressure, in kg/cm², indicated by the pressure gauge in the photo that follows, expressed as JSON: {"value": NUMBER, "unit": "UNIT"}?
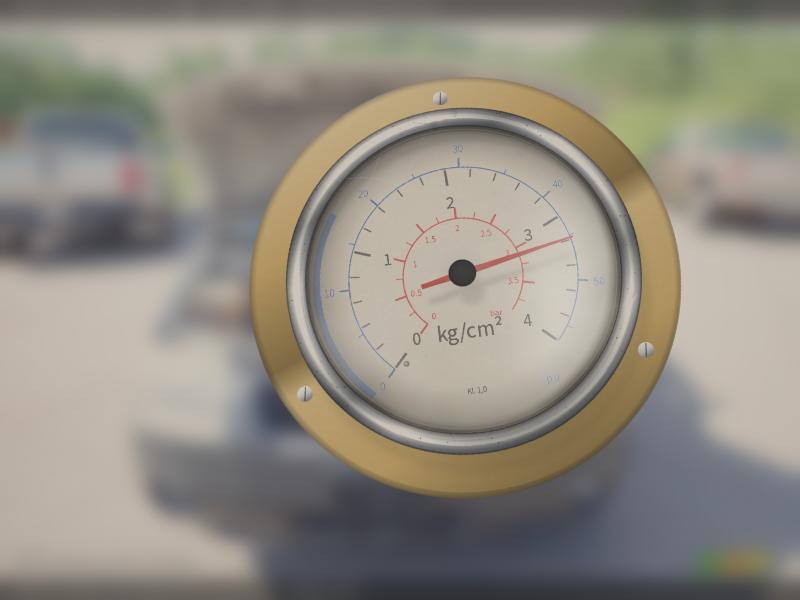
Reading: {"value": 3.2, "unit": "kg/cm²"}
